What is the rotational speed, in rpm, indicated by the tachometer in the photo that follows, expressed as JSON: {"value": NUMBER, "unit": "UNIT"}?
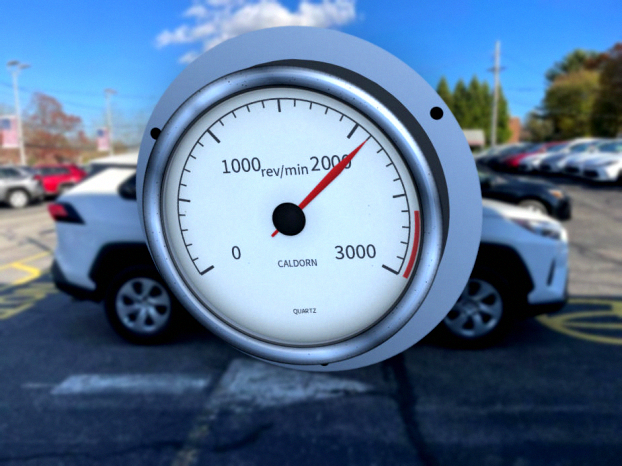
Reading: {"value": 2100, "unit": "rpm"}
